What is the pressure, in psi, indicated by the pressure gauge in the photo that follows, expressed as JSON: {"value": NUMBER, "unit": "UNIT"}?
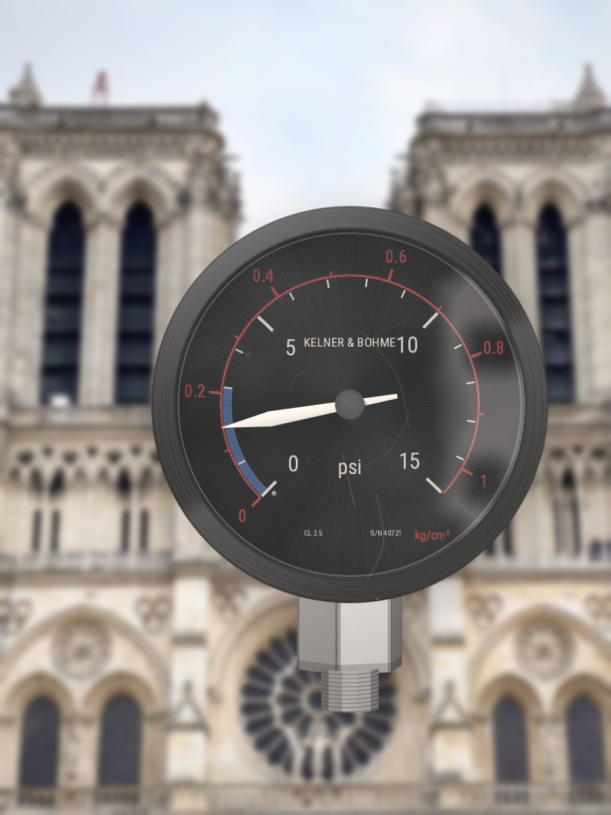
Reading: {"value": 2, "unit": "psi"}
